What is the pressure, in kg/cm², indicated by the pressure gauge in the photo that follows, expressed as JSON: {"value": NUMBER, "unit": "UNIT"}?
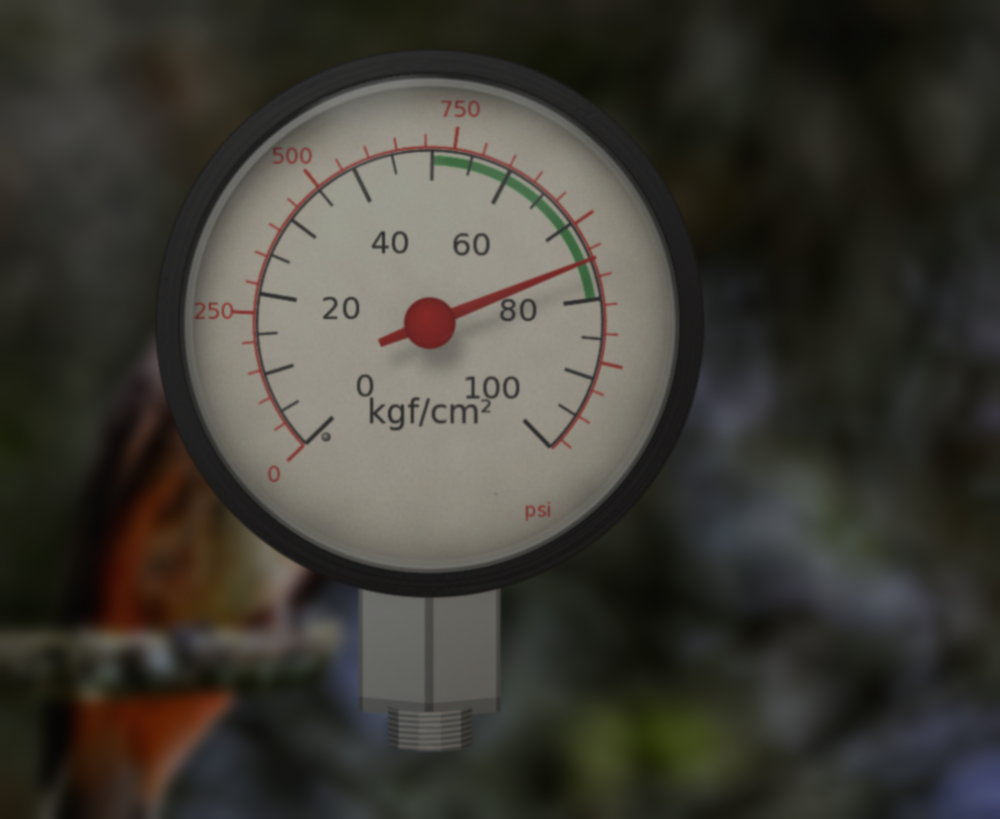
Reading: {"value": 75, "unit": "kg/cm²"}
